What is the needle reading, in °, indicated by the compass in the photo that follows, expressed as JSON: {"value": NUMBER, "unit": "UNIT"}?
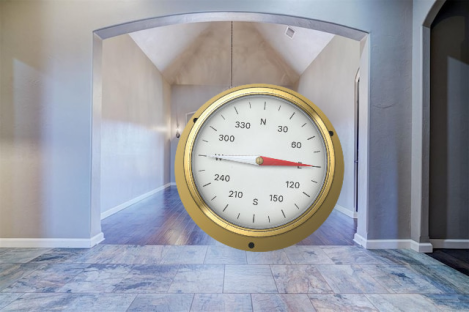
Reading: {"value": 90, "unit": "°"}
